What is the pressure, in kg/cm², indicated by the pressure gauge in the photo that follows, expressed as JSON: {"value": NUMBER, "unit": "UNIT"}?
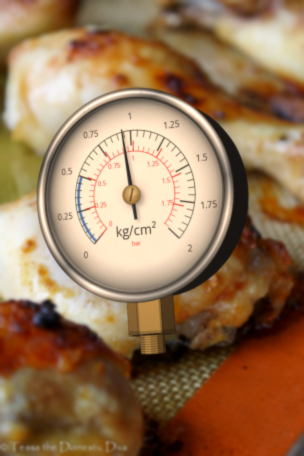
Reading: {"value": 0.95, "unit": "kg/cm²"}
